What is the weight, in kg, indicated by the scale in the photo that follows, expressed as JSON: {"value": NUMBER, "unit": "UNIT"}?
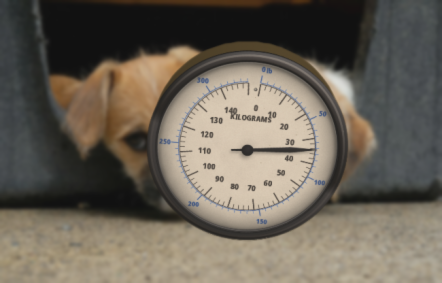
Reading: {"value": 34, "unit": "kg"}
